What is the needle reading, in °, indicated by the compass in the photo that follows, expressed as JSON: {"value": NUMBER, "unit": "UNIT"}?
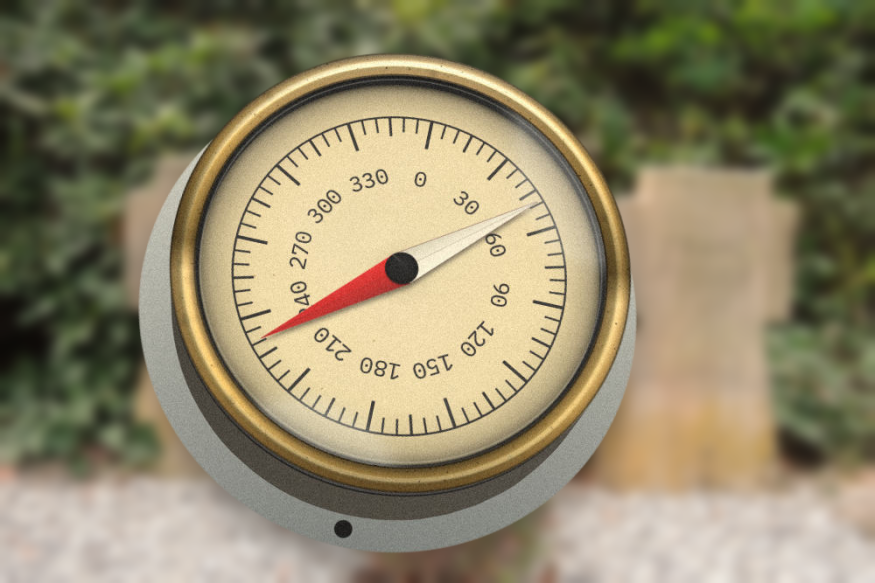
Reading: {"value": 230, "unit": "°"}
